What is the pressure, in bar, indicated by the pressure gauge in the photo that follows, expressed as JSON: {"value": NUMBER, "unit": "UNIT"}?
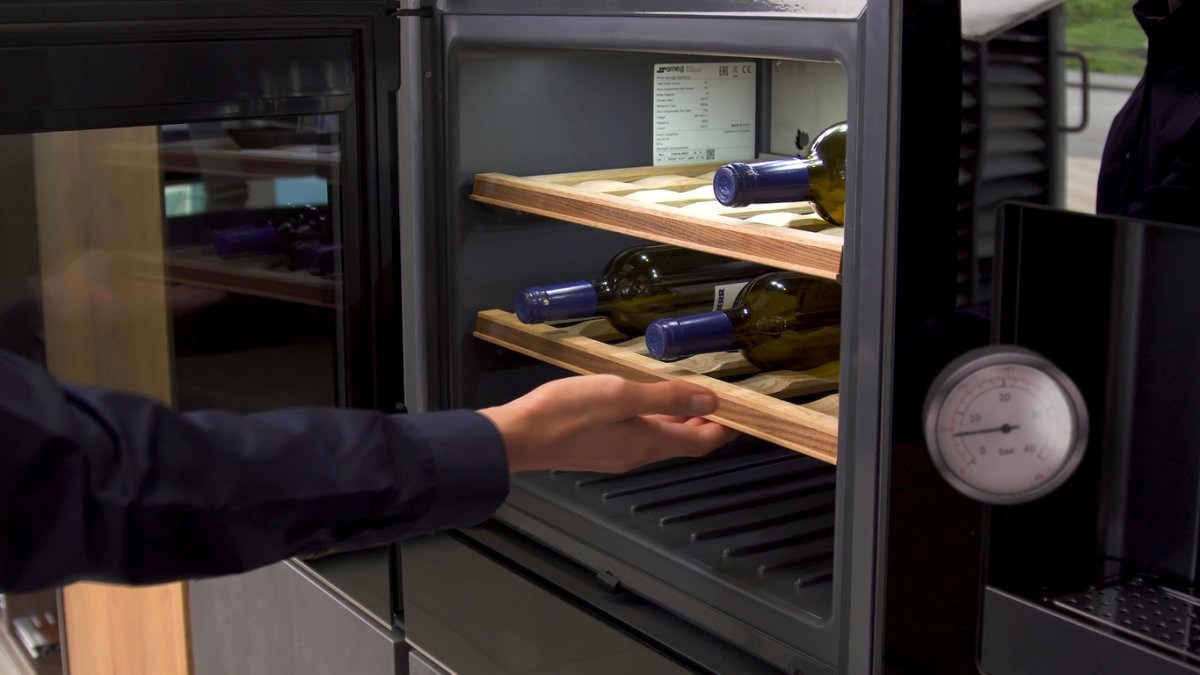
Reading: {"value": 6, "unit": "bar"}
